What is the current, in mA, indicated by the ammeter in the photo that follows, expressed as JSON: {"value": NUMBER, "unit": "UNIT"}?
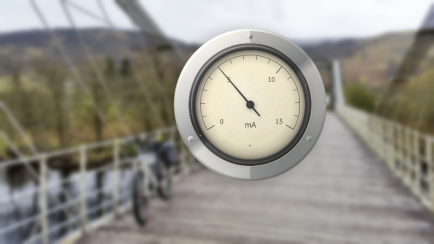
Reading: {"value": 5, "unit": "mA"}
